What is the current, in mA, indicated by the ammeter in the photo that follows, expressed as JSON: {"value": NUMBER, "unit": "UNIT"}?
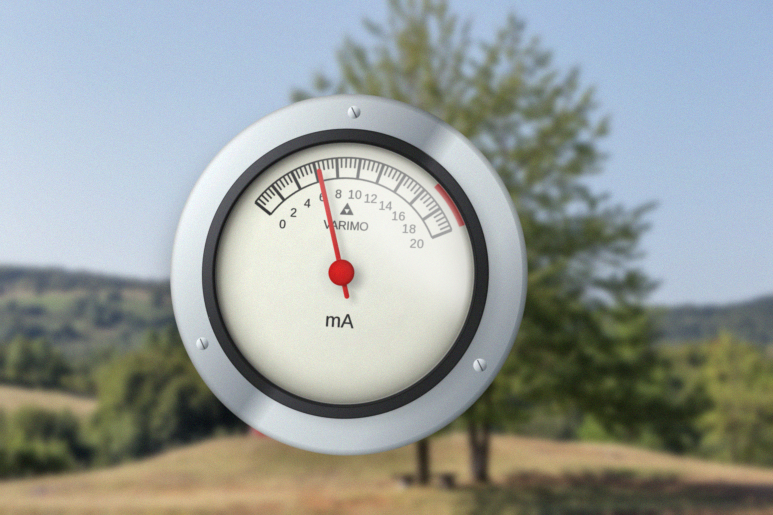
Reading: {"value": 6.4, "unit": "mA"}
